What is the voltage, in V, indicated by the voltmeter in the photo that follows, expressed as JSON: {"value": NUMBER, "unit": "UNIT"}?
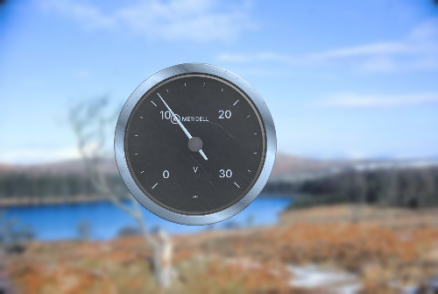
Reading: {"value": 11, "unit": "V"}
